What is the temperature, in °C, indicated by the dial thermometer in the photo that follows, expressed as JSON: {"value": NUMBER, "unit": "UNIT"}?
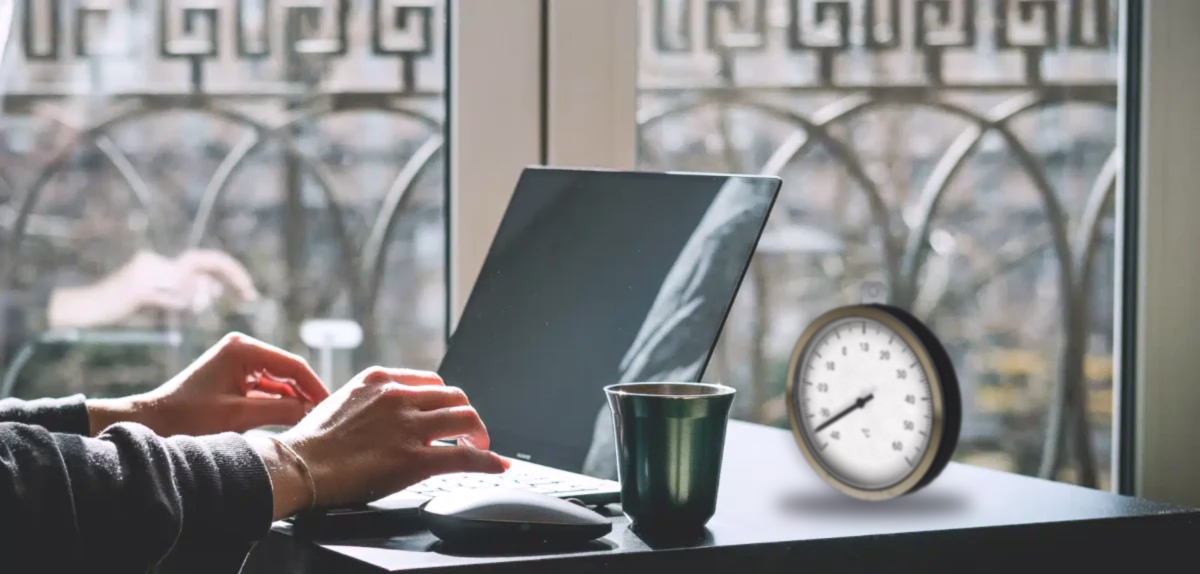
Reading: {"value": -35, "unit": "°C"}
